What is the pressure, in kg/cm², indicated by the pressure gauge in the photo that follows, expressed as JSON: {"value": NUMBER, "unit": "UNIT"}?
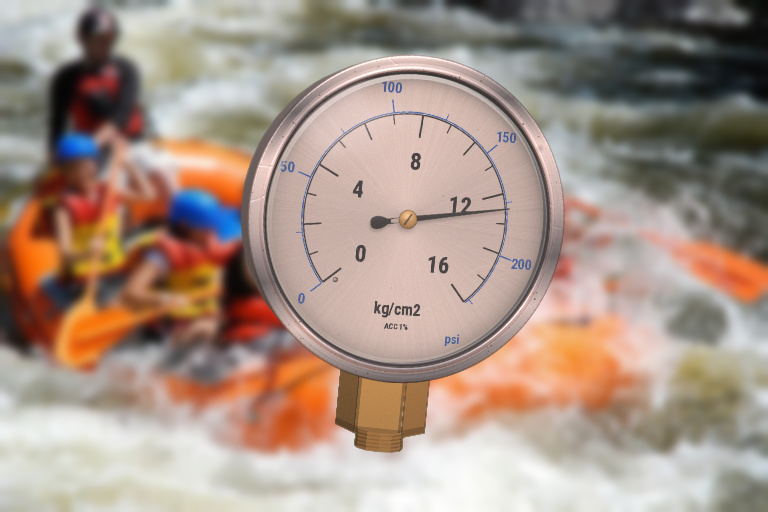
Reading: {"value": 12.5, "unit": "kg/cm²"}
